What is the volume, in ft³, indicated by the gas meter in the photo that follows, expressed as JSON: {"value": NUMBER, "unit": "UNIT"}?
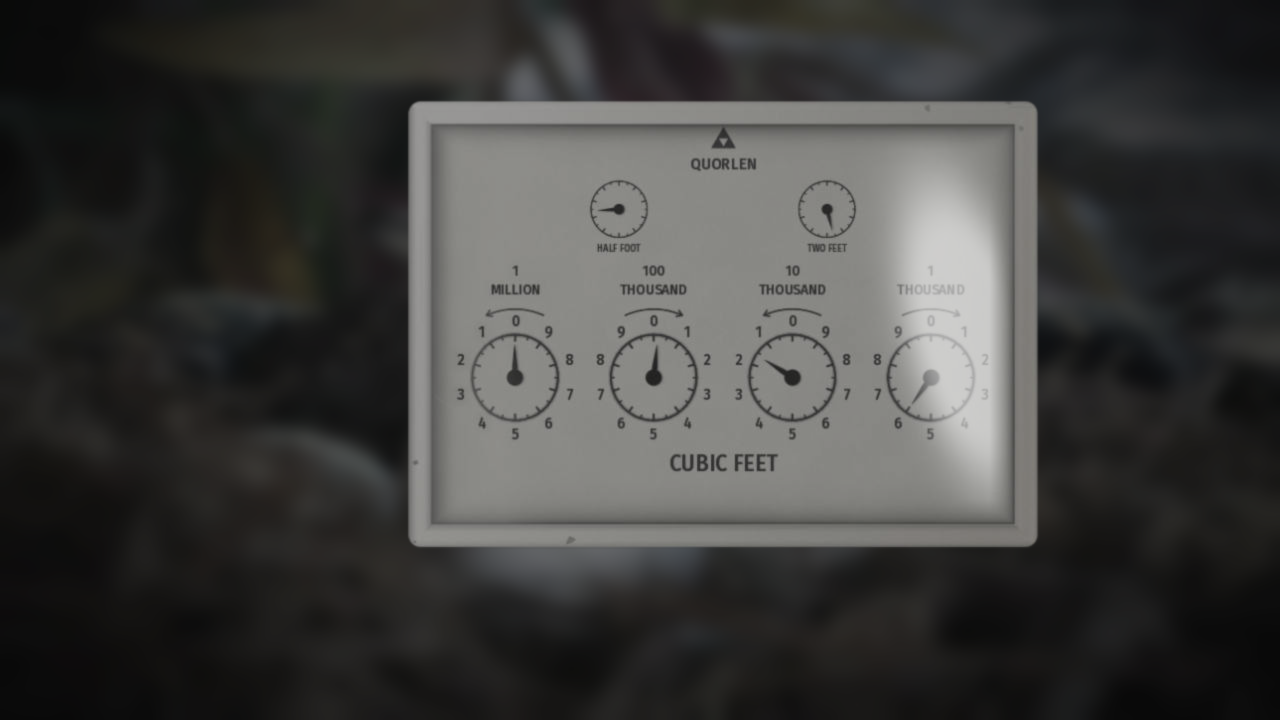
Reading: {"value": 1600, "unit": "ft³"}
